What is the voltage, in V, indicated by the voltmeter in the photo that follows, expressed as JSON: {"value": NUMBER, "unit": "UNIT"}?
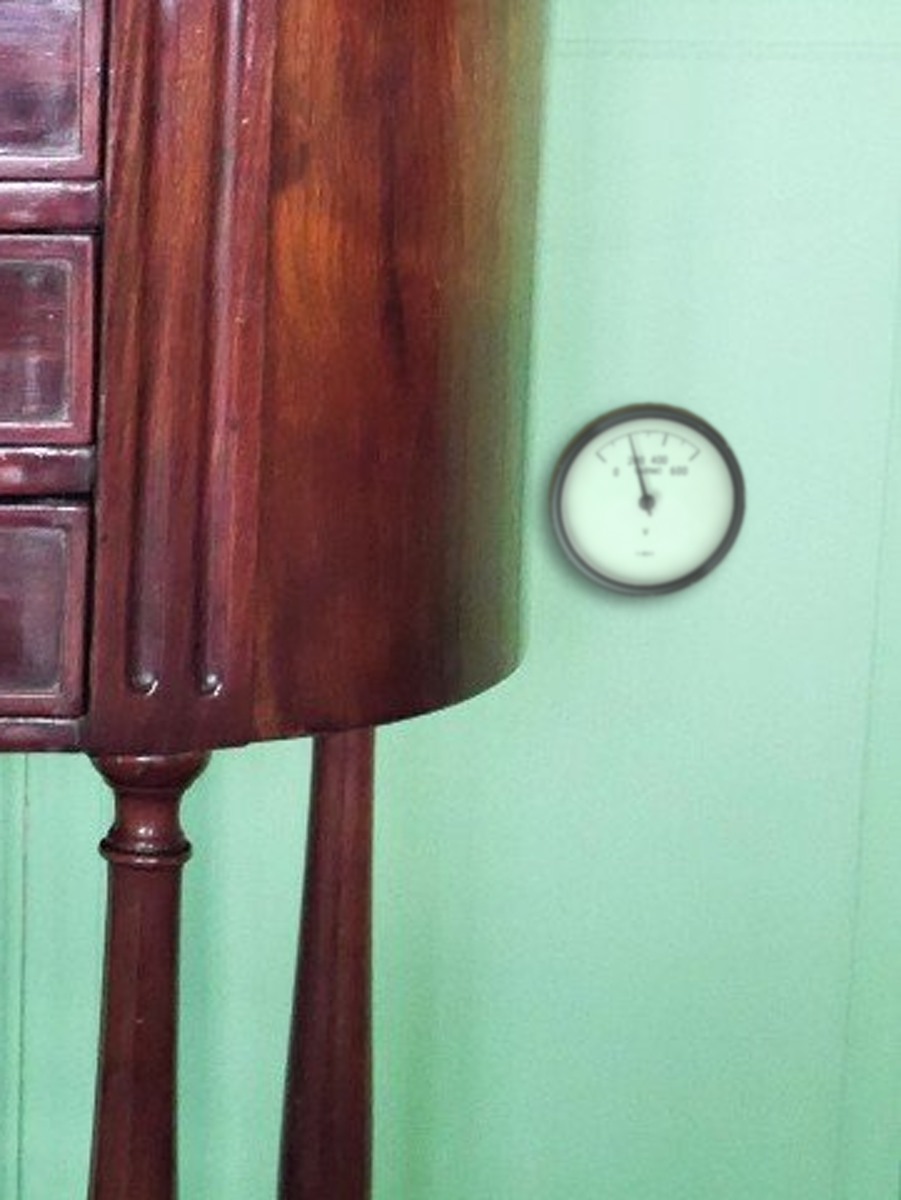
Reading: {"value": 200, "unit": "V"}
